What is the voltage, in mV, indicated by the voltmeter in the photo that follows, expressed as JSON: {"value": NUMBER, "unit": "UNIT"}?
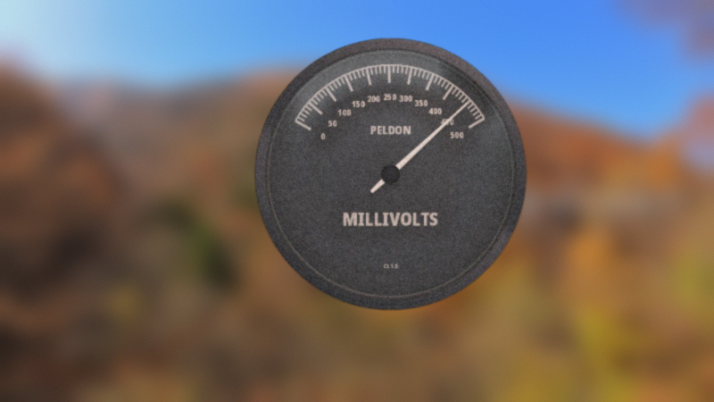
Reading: {"value": 450, "unit": "mV"}
